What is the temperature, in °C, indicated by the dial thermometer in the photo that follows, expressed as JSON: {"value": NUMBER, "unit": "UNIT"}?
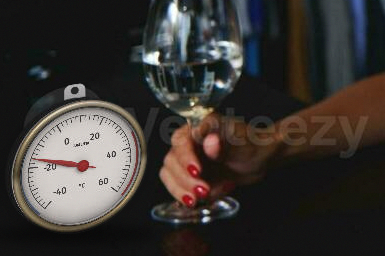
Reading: {"value": -16, "unit": "°C"}
